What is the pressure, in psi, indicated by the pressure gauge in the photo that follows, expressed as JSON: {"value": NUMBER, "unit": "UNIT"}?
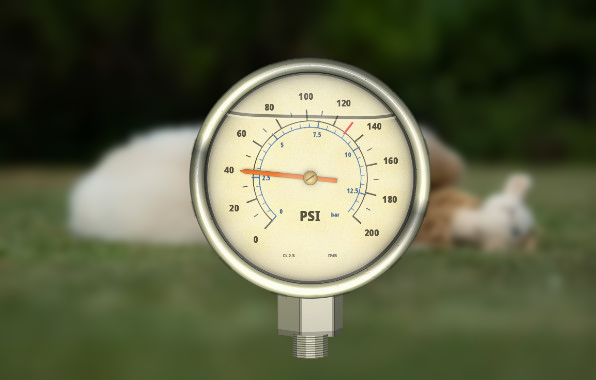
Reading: {"value": 40, "unit": "psi"}
